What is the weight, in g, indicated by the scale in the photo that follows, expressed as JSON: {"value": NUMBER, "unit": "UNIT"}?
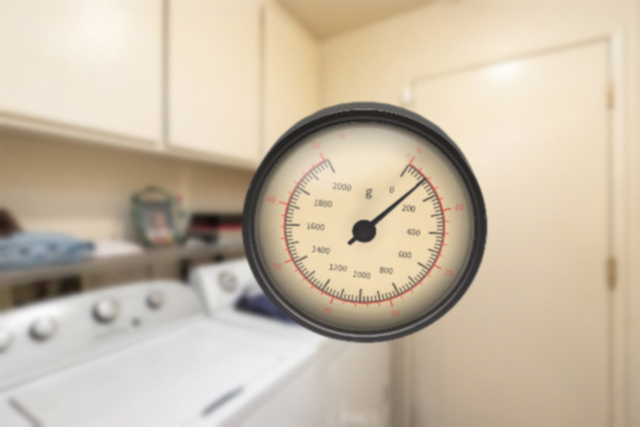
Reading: {"value": 100, "unit": "g"}
